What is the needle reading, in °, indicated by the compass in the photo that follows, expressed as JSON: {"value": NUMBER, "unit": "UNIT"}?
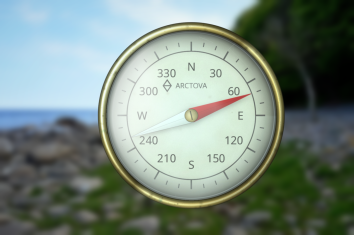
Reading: {"value": 70, "unit": "°"}
